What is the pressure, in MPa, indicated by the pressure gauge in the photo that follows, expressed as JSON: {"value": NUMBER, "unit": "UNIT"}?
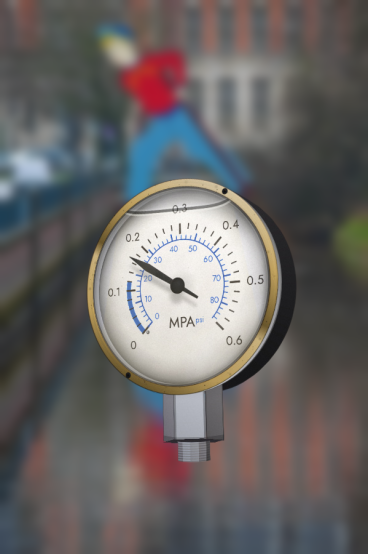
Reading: {"value": 0.17, "unit": "MPa"}
